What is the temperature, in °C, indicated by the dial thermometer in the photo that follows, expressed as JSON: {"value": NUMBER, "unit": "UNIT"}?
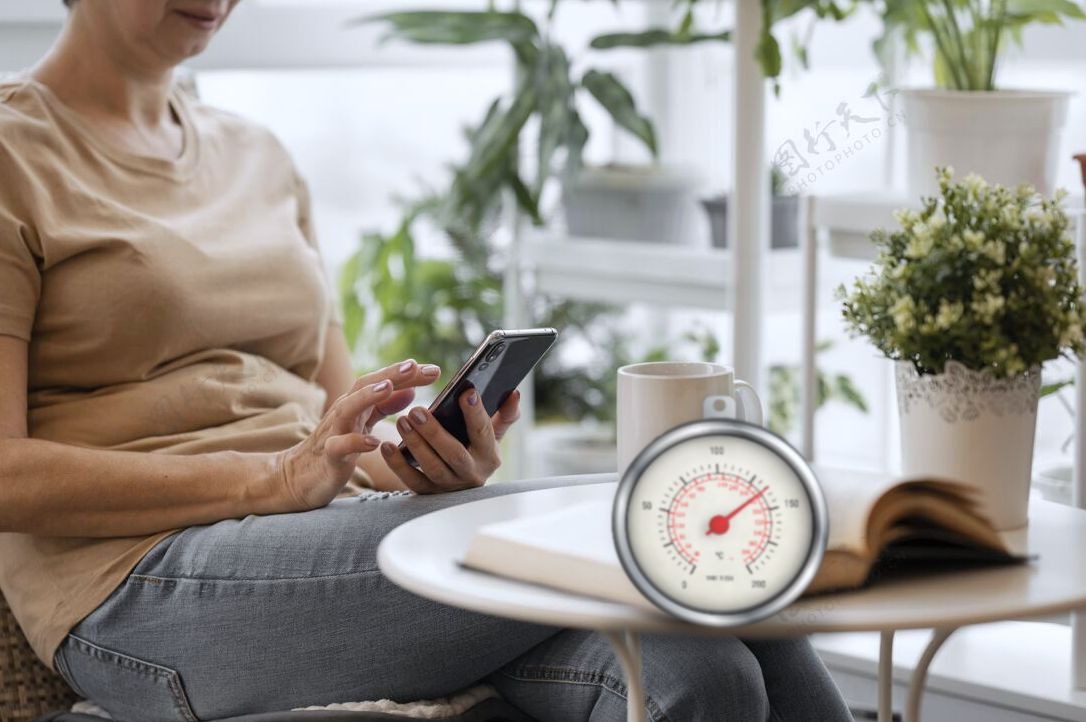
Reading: {"value": 135, "unit": "°C"}
